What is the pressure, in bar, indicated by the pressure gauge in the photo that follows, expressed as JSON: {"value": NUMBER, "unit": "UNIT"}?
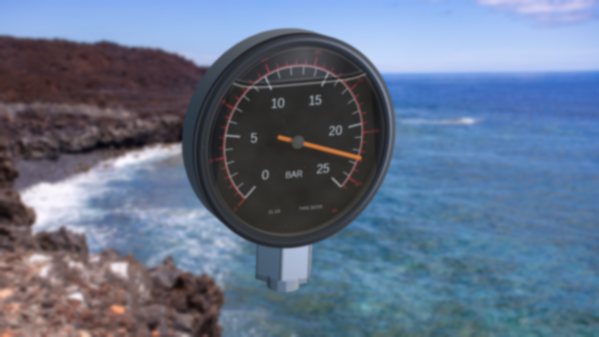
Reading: {"value": 22.5, "unit": "bar"}
